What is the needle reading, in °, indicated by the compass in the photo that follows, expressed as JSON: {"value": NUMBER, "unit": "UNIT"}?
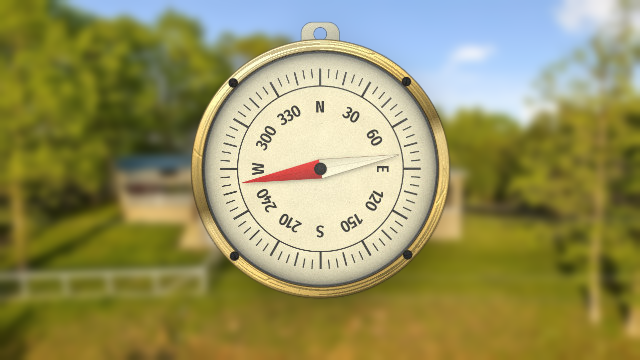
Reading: {"value": 260, "unit": "°"}
